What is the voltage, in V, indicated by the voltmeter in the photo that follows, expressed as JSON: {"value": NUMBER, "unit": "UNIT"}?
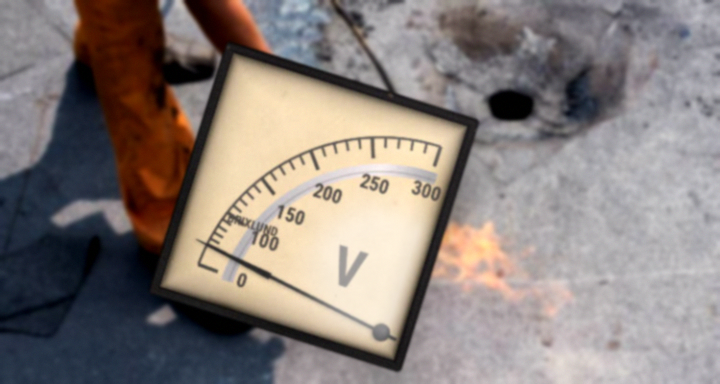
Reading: {"value": 50, "unit": "V"}
